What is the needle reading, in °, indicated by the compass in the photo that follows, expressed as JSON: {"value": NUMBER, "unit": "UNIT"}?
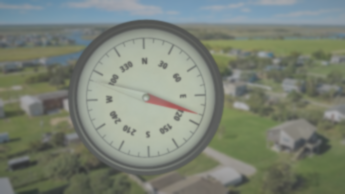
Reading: {"value": 110, "unit": "°"}
